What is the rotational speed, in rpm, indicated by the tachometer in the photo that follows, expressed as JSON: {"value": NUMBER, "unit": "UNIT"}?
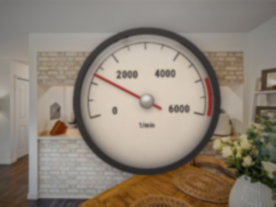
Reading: {"value": 1250, "unit": "rpm"}
